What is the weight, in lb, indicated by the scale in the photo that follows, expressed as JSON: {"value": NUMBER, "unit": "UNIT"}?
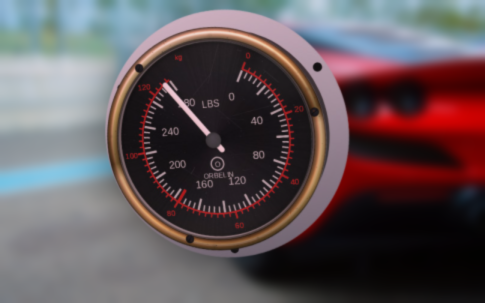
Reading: {"value": 276, "unit": "lb"}
